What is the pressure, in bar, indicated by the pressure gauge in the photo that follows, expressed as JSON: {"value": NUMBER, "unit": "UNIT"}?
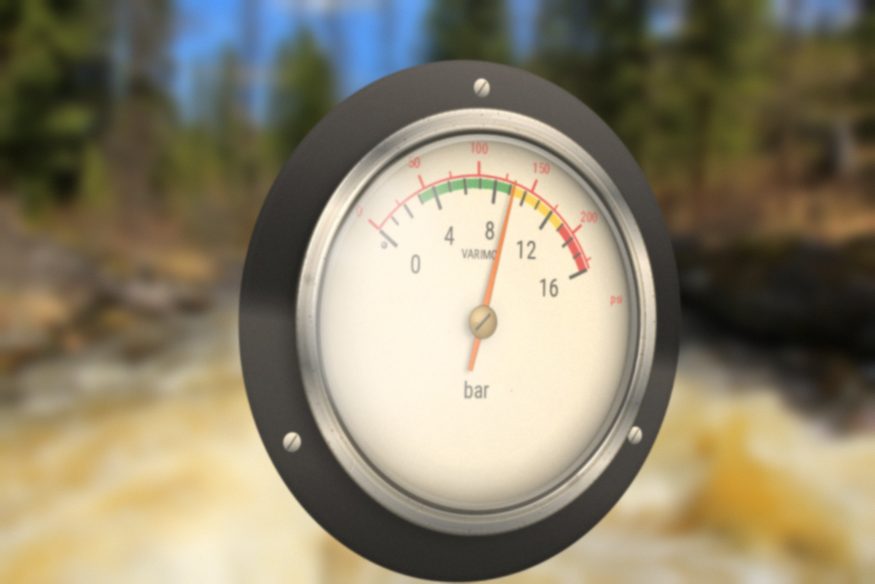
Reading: {"value": 9, "unit": "bar"}
